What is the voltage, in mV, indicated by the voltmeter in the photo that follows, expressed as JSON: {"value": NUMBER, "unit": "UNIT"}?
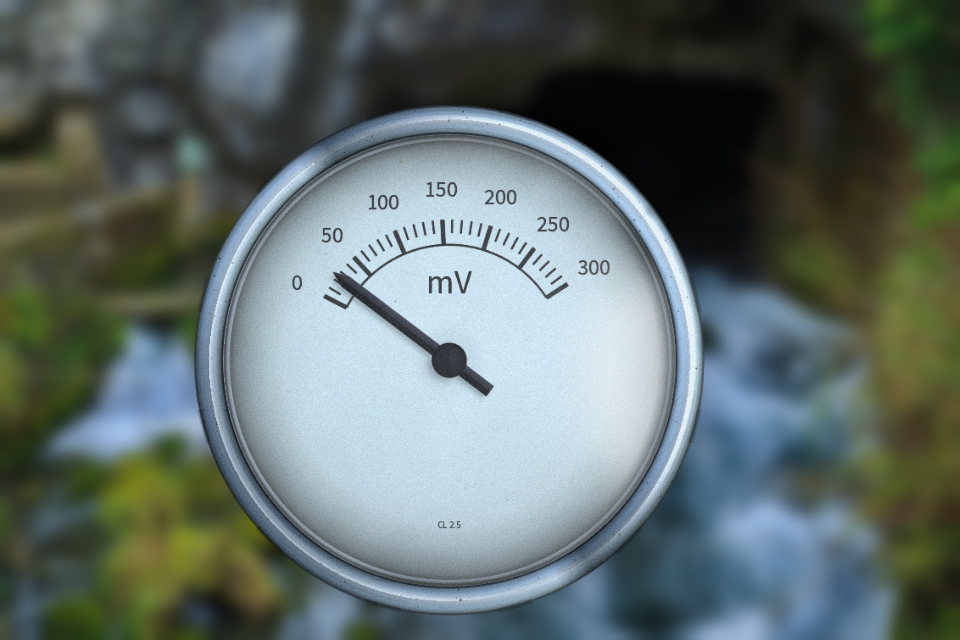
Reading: {"value": 25, "unit": "mV"}
